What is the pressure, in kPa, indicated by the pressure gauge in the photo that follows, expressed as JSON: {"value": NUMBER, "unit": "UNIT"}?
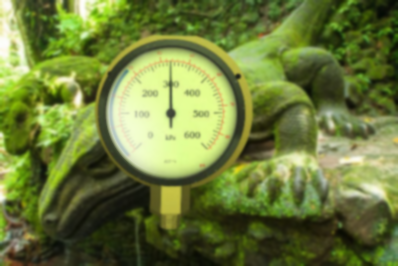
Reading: {"value": 300, "unit": "kPa"}
